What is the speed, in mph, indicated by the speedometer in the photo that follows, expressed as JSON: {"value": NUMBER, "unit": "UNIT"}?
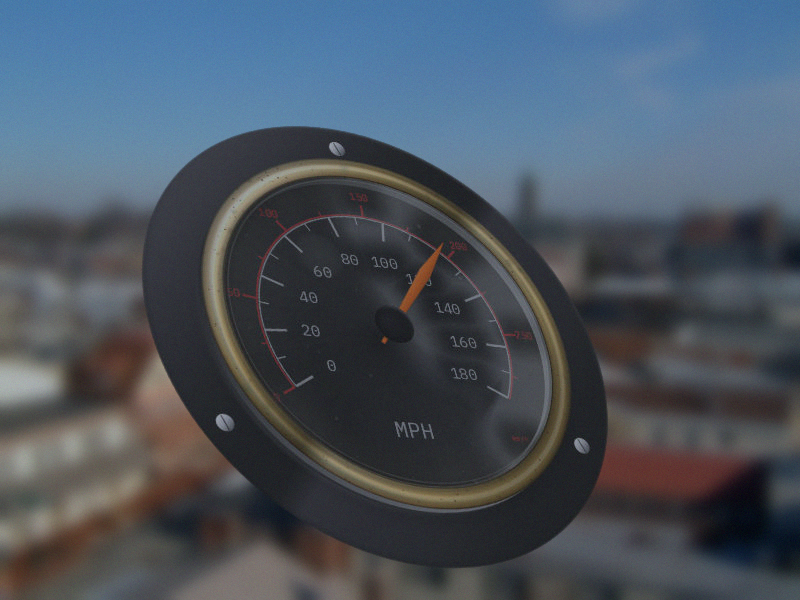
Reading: {"value": 120, "unit": "mph"}
